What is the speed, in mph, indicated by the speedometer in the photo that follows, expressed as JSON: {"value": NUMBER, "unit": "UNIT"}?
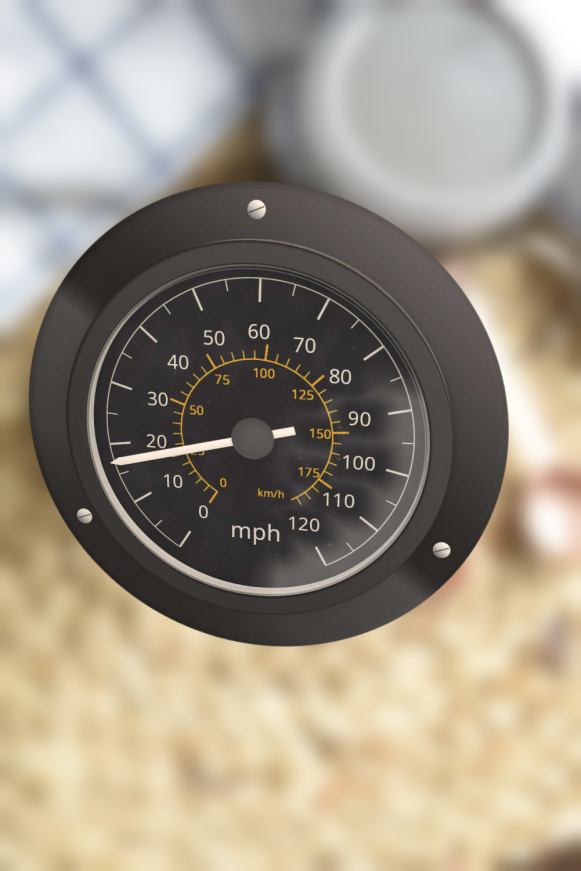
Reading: {"value": 17.5, "unit": "mph"}
